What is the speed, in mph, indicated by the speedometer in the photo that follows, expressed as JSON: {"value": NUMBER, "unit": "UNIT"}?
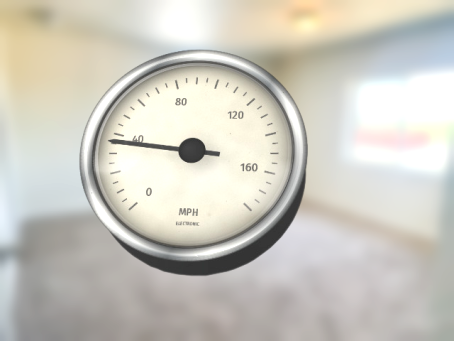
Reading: {"value": 35, "unit": "mph"}
